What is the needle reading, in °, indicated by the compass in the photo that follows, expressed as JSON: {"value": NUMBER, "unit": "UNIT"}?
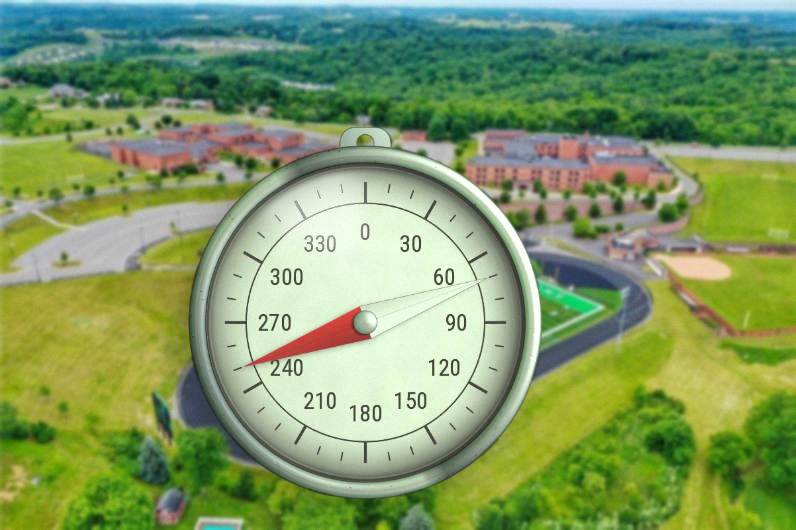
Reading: {"value": 250, "unit": "°"}
